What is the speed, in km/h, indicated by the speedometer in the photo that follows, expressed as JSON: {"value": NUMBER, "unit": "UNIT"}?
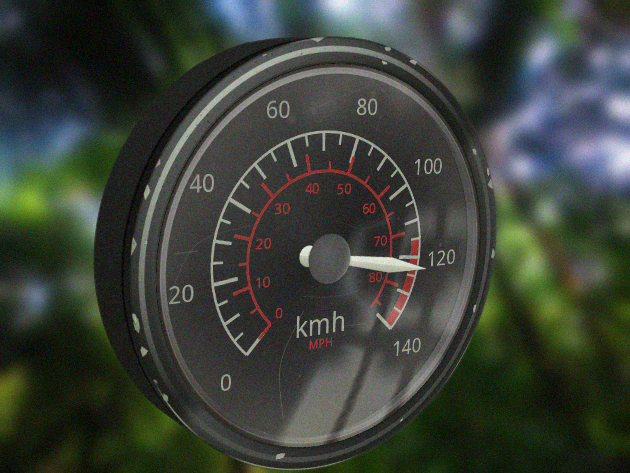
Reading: {"value": 122.5, "unit": "km/h"}
